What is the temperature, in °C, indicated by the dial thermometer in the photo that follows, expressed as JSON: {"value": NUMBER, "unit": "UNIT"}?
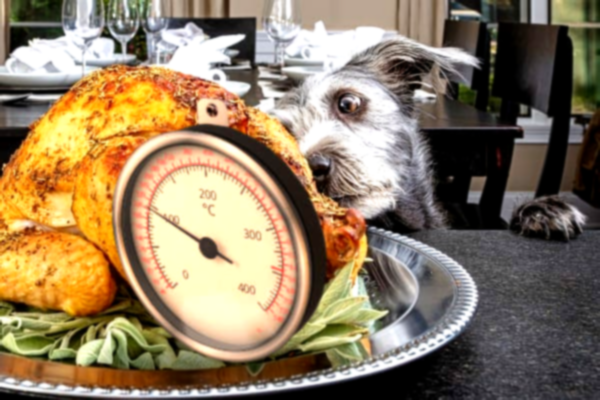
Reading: {"value": 100, "unit": "°C"}
